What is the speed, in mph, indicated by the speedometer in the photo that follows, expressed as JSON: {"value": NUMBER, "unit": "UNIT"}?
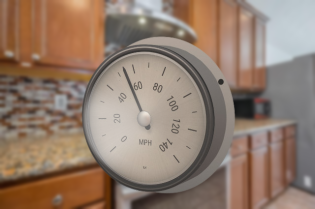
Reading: {"value": 55, "unit": "mph"}
